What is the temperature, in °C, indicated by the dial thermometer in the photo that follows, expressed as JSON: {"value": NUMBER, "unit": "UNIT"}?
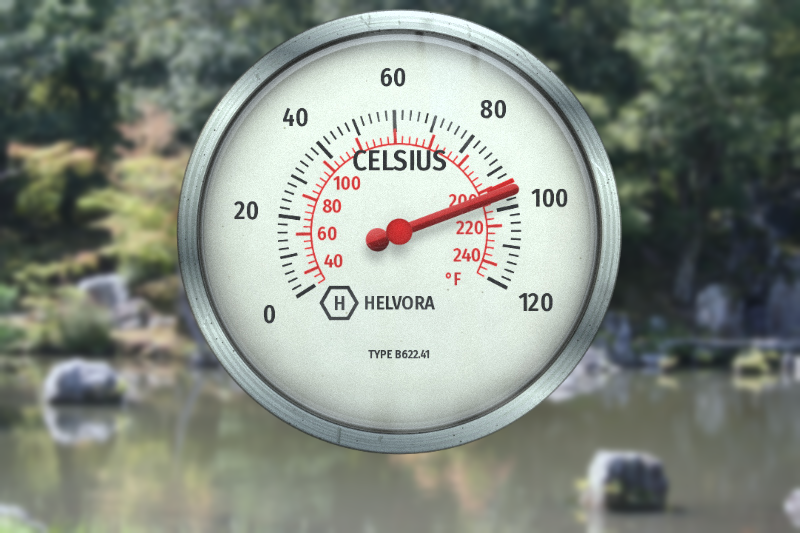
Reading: {"value": 96, "unit": "°C"}
